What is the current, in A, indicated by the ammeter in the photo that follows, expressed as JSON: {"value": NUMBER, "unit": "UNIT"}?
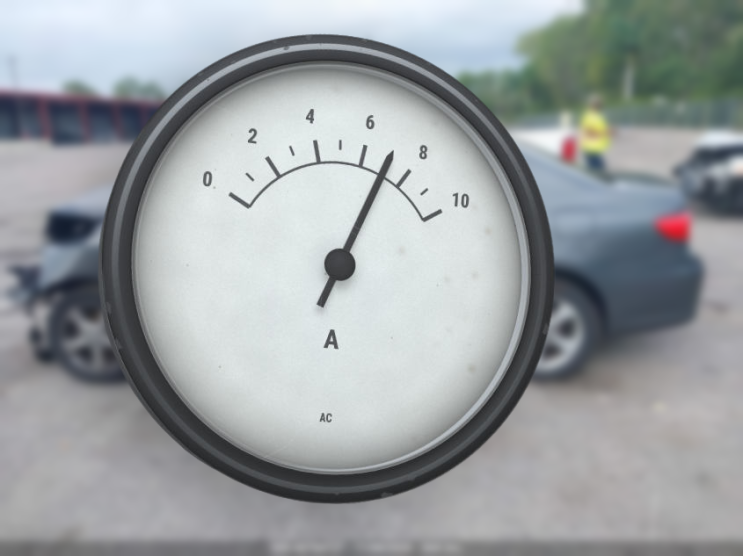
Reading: {"value": 7, "unit": "A"}
